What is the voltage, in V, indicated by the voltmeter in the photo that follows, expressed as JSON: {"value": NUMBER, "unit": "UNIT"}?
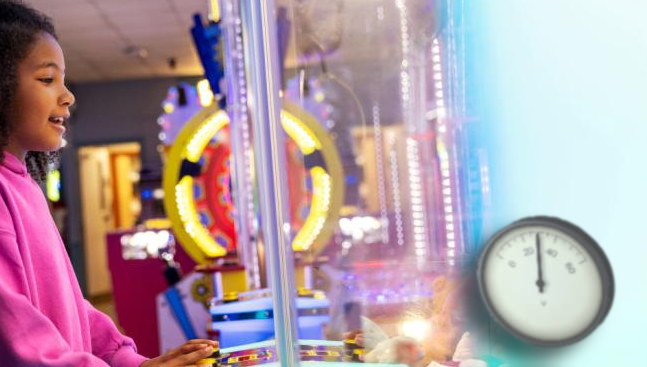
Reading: {"value": 30, "unit": "V"}
